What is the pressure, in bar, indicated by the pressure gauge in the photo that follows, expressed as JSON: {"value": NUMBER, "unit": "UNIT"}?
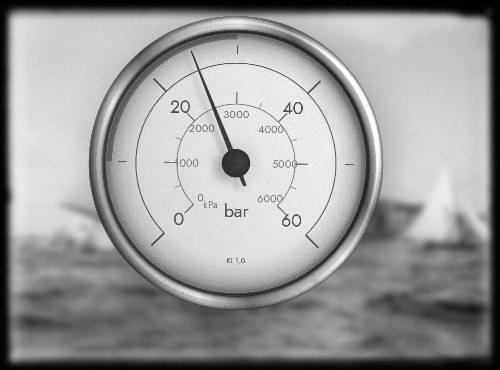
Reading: {"value": 25, "unit": "bar"}
